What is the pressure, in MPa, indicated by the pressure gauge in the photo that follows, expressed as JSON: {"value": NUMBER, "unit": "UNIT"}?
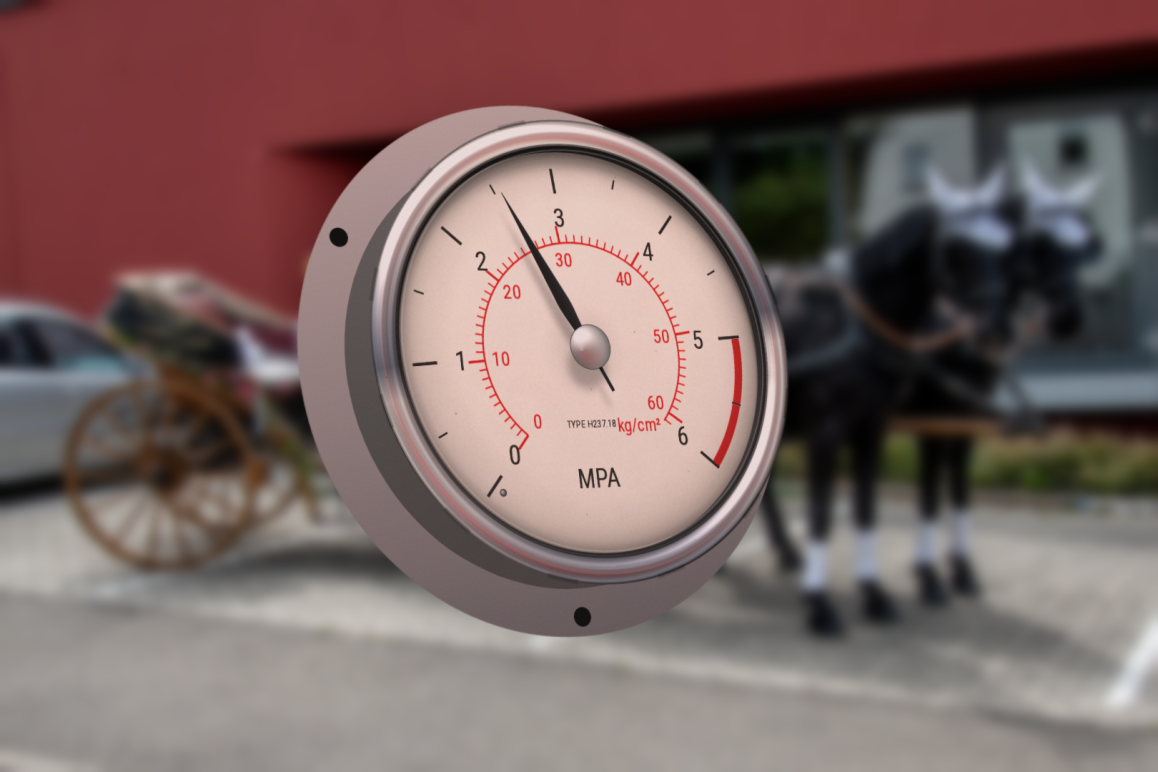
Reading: {"value": 2.5, "unit": "MPa"}
